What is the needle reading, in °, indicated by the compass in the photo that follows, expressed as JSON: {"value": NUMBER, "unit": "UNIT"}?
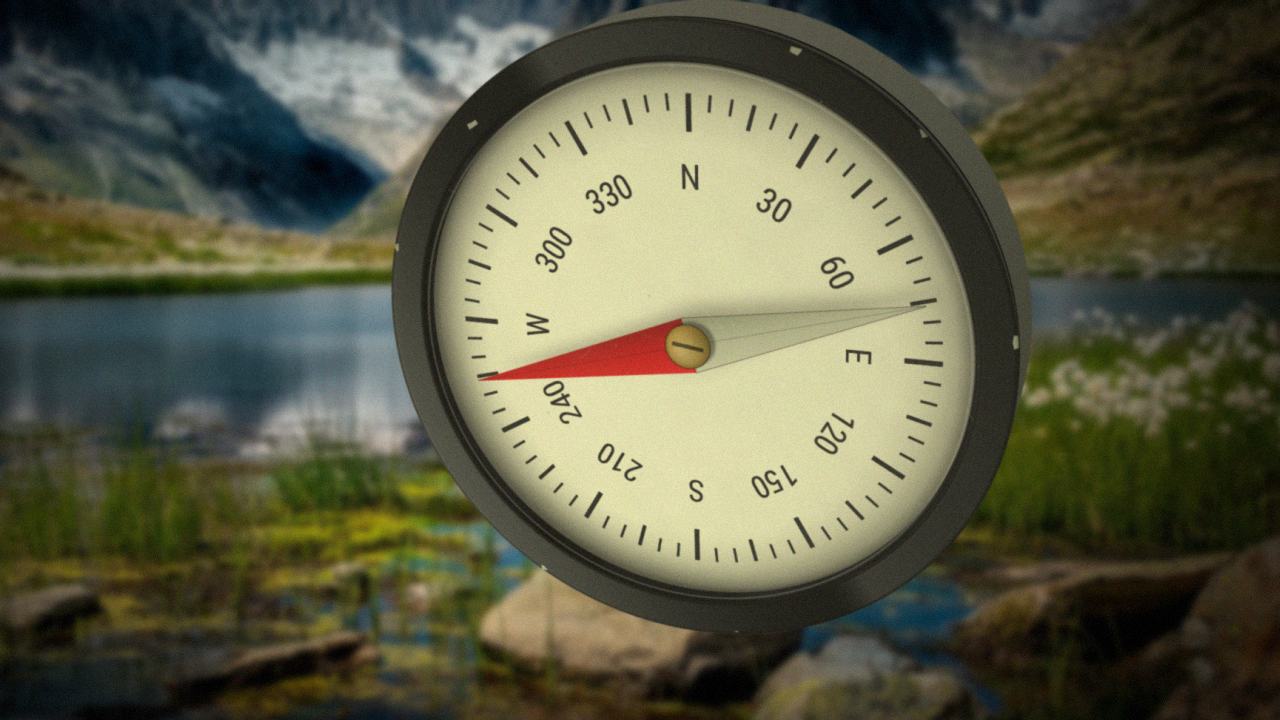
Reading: {"value": 255, "unit": "°"}
